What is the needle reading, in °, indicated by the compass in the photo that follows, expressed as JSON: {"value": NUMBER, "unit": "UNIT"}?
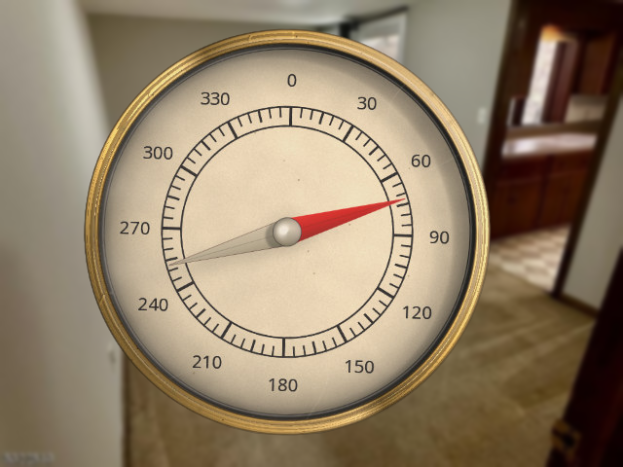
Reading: {"value": 72.5, "unit": "°"}
